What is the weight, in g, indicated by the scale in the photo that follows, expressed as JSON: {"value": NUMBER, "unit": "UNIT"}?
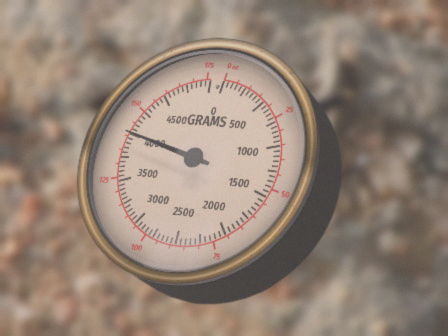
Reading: {"value": 4000, "unit": "g"}
